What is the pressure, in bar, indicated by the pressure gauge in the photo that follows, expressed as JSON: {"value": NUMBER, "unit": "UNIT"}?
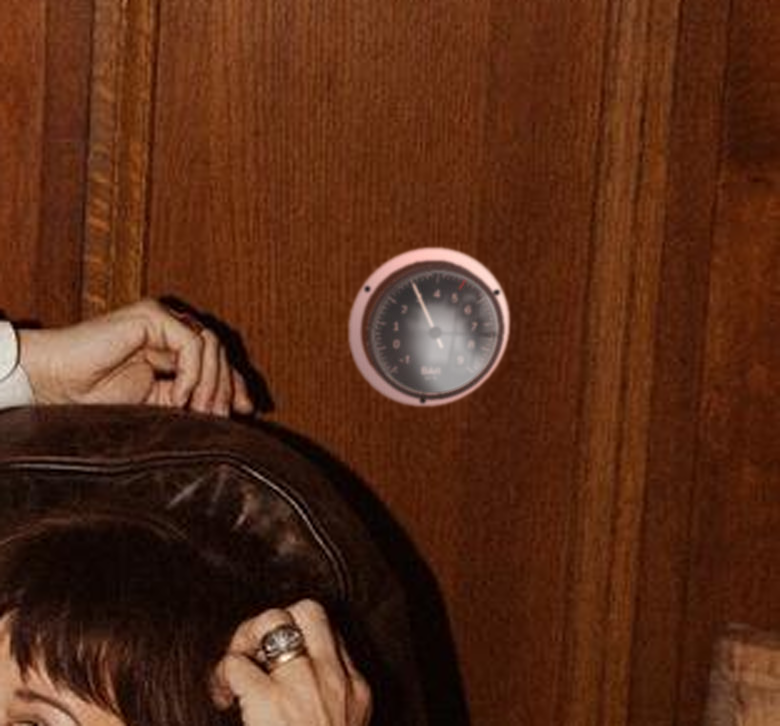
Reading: {"value": 3, "unit": "bar"}
